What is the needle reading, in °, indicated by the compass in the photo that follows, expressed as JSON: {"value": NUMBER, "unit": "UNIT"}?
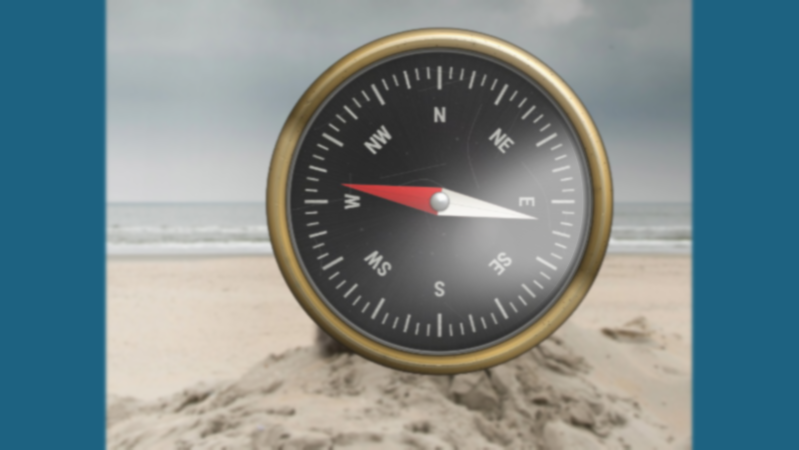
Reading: {"value": 280, "unit": "°"}
